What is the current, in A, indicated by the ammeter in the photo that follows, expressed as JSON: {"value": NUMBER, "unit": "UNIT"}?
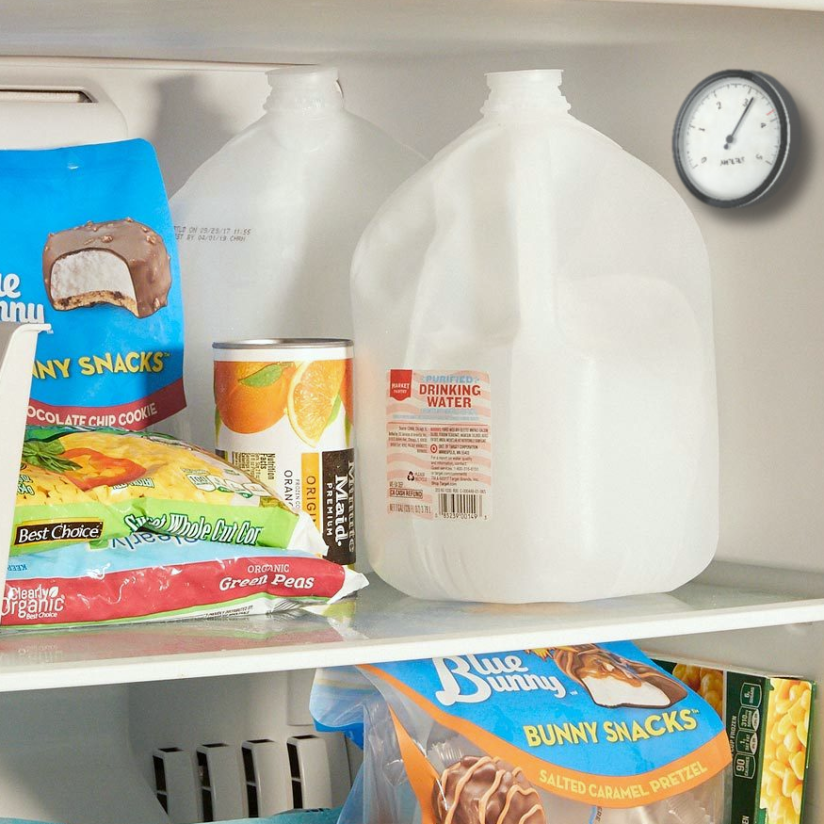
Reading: {"value": 3.2, "unit": "A"}
